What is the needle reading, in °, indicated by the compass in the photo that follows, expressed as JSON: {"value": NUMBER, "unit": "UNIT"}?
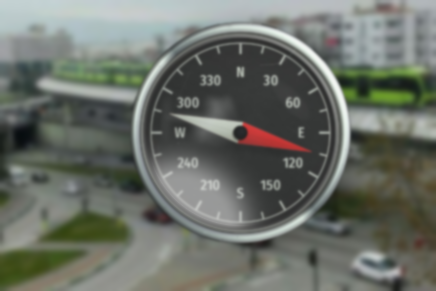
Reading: {"value": 105, "unit": "°"}
